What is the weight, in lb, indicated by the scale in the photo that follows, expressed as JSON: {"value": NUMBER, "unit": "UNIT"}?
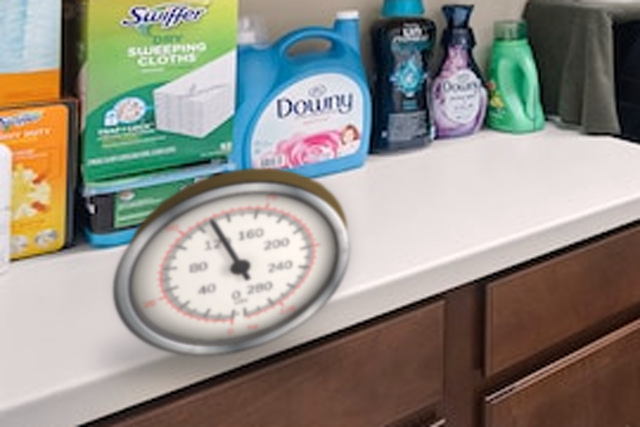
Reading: {"value": 130, "unit": "lb"}
